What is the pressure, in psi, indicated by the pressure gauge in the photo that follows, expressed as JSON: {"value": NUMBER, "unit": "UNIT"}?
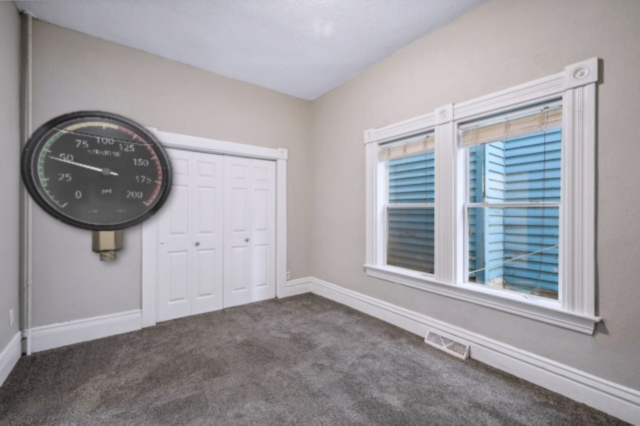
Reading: {"value": 45, "unit": "psi"}
